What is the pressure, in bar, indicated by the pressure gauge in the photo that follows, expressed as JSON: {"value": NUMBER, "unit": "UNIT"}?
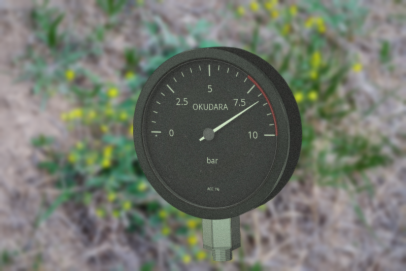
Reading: {"value": 8.25, "unit": "bar"}
